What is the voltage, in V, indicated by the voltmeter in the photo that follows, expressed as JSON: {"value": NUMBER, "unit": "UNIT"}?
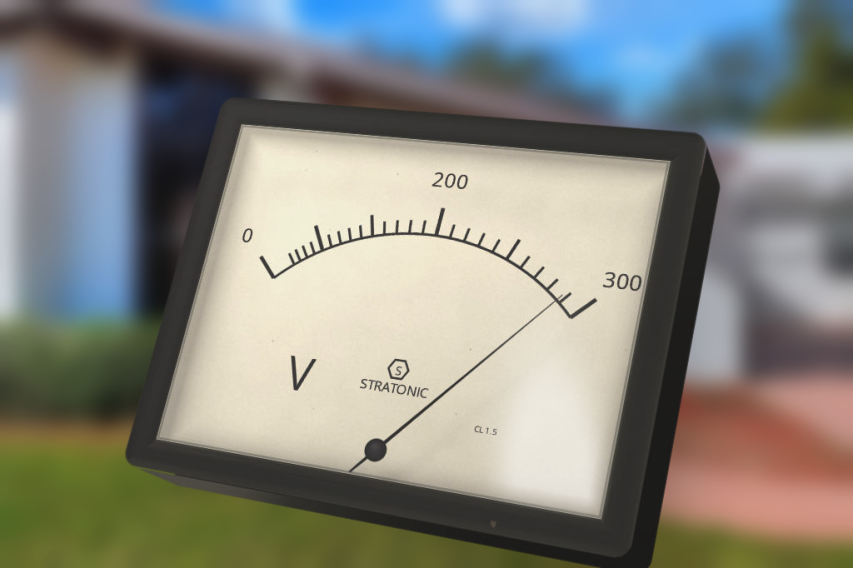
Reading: {"value": 290, "unit": "V"}
